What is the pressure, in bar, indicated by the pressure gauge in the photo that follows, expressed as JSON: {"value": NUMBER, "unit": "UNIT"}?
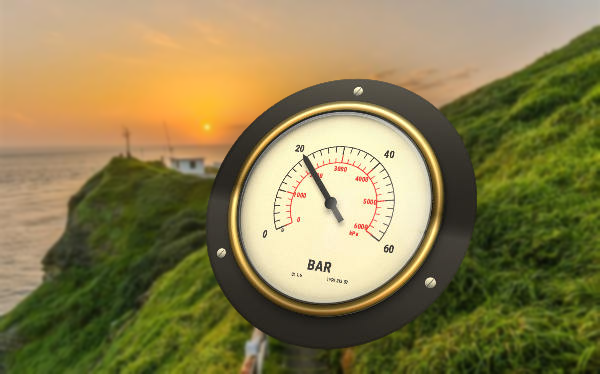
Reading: {"value": 20, "unit": "bar"}
